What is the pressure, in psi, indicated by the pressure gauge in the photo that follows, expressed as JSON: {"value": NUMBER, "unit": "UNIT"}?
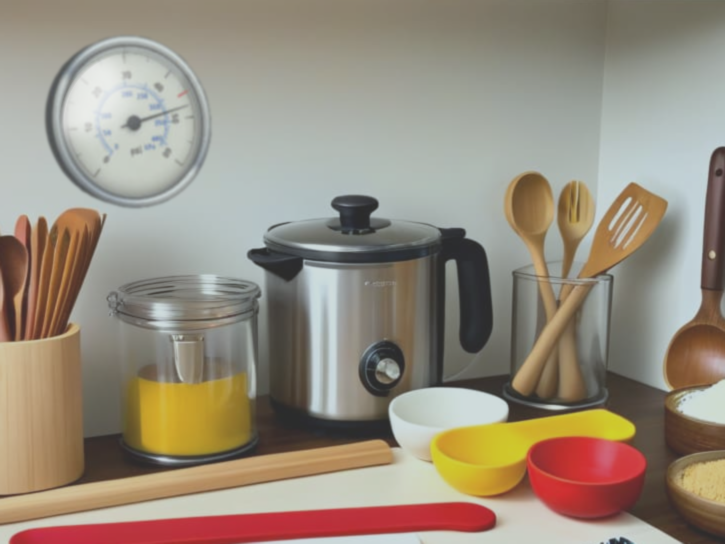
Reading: {"value": 47.5, "unit": "psi"}
